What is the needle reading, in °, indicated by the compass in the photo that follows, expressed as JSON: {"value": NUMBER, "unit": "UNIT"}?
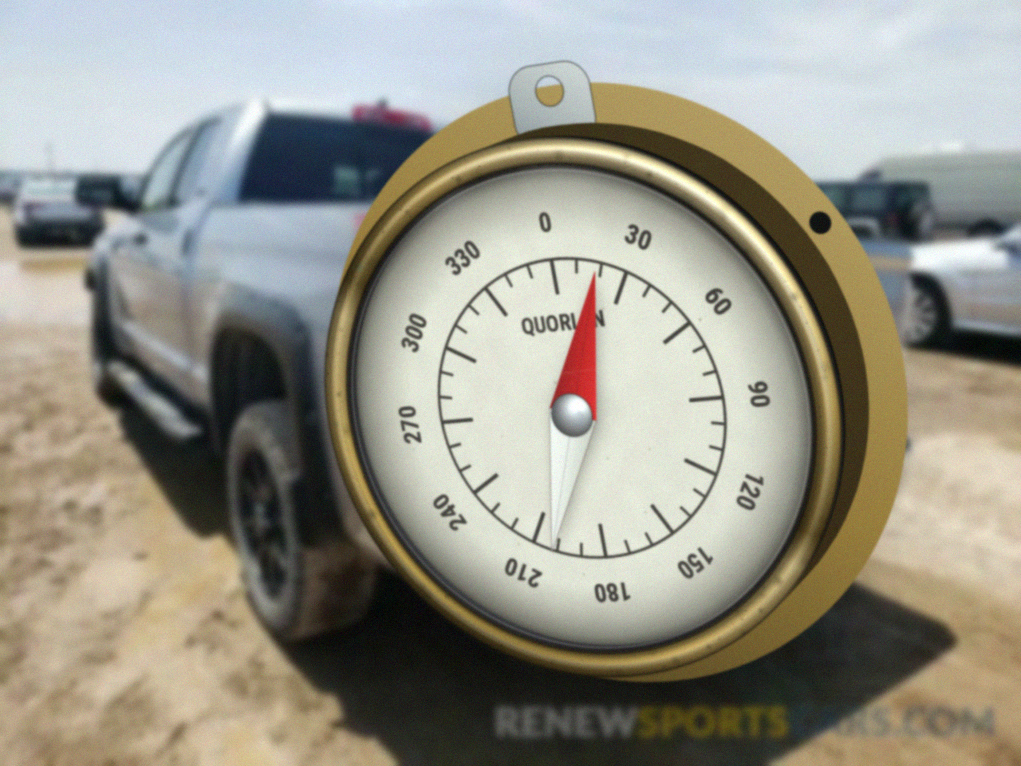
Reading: {"value": 20, "unit": "°"}
